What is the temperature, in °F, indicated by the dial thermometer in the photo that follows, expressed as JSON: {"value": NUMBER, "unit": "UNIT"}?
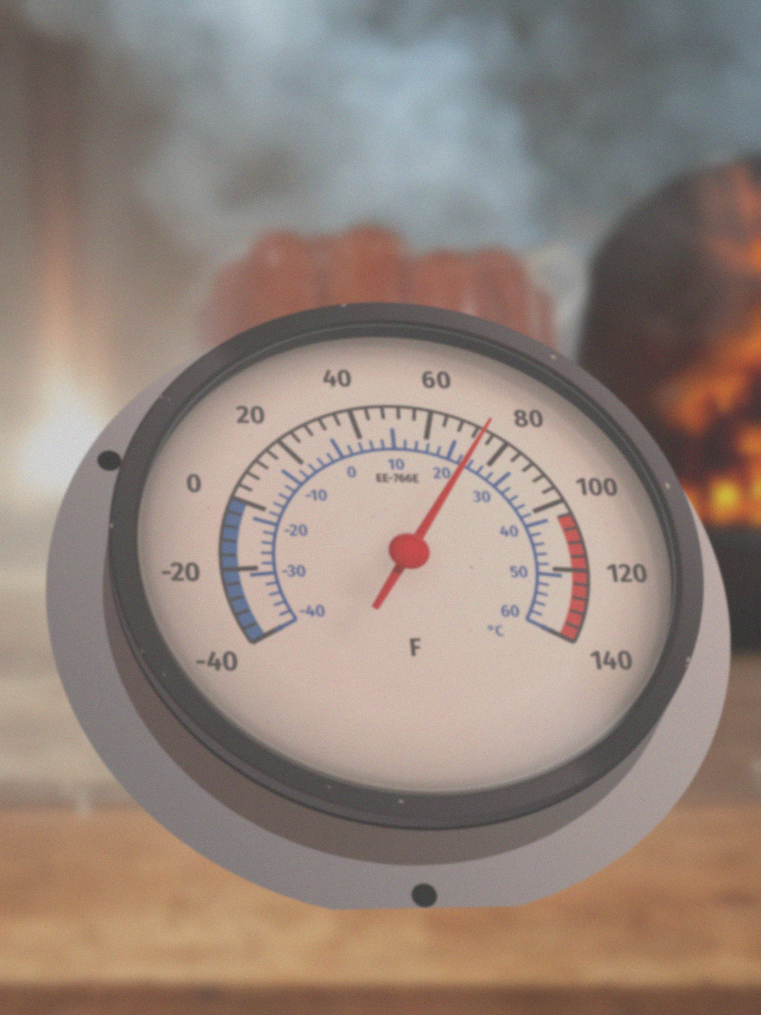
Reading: {"value": 74, "unit": "°F"}
